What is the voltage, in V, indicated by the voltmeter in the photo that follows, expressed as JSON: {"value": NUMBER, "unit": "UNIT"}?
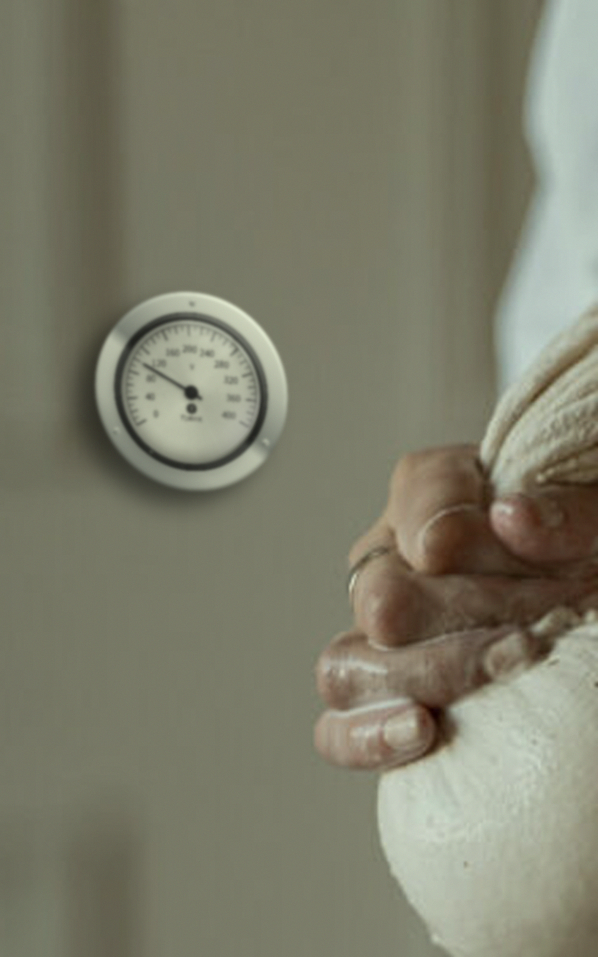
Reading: {"value": 100, "unit": "V"}
